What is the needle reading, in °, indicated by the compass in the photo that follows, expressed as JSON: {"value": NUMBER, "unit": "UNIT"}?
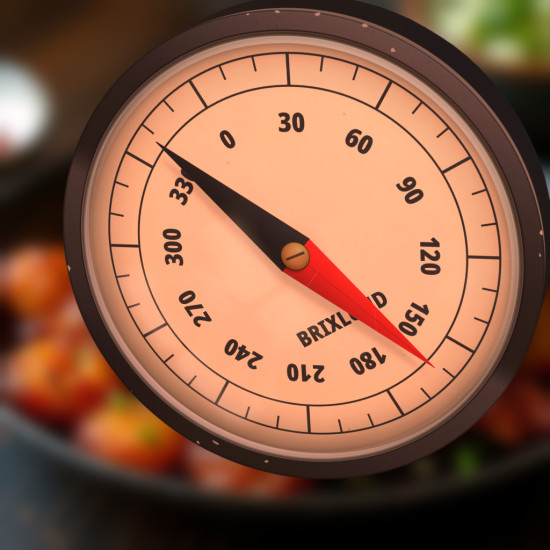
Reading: {"value": 160, "unit": "°"}
